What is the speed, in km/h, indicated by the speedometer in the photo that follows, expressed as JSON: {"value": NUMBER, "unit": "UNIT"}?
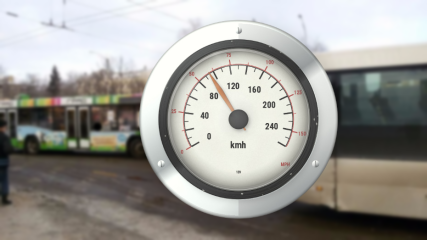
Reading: {"value": 95, "unit": "km/h"}
